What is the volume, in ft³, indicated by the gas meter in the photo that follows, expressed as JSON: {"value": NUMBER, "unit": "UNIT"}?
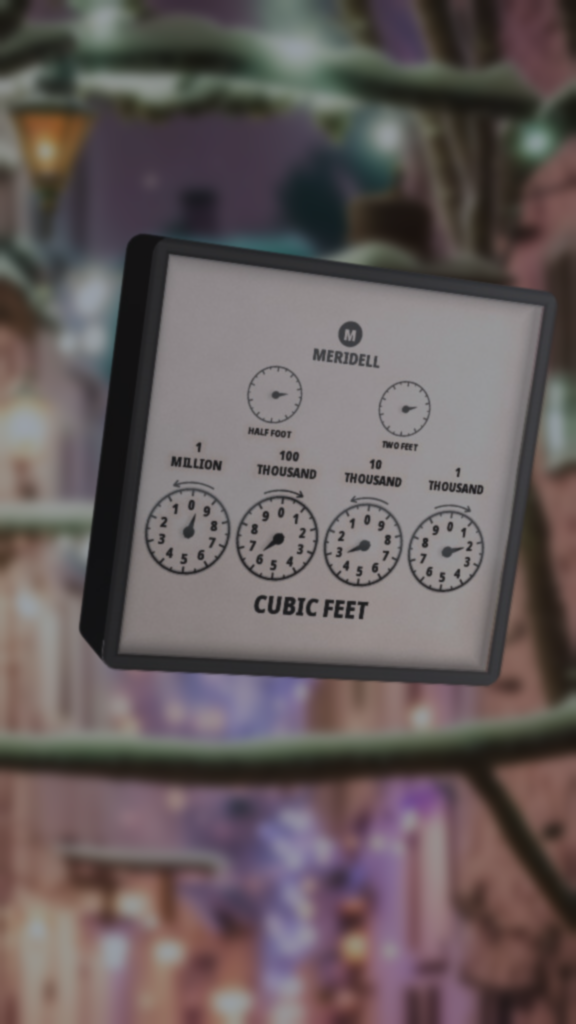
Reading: {"value": 963200, "unit": "ft³"}
